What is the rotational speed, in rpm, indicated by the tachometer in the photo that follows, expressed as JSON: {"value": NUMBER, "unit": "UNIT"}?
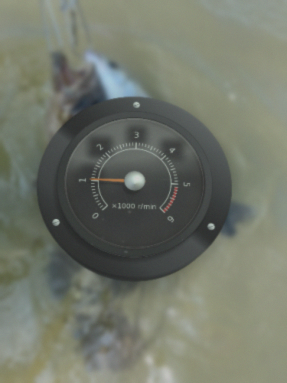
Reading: {"value": 1000, "unit": "rpm"}
